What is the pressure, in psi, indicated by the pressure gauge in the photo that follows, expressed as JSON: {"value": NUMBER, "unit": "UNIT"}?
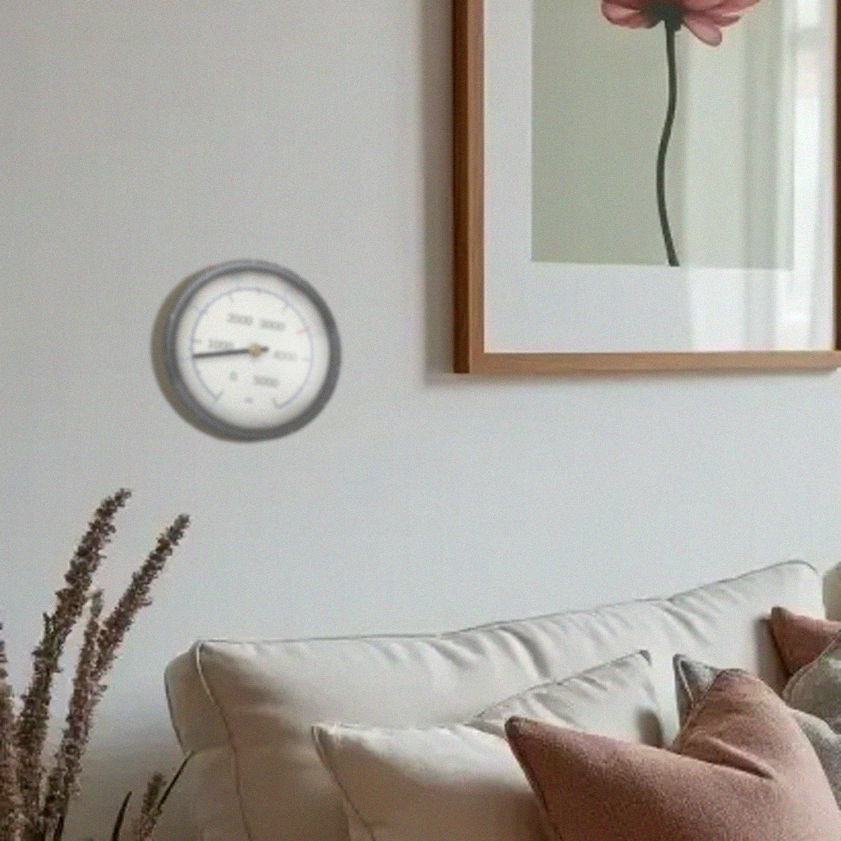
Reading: {"value": 750, "unit": "psi"}
